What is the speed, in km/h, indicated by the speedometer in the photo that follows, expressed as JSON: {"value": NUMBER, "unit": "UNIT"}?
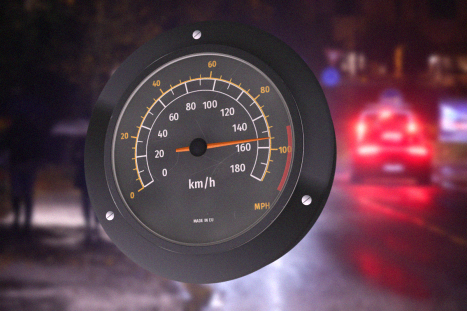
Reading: {"value": 155, "unit": "km/h"}
